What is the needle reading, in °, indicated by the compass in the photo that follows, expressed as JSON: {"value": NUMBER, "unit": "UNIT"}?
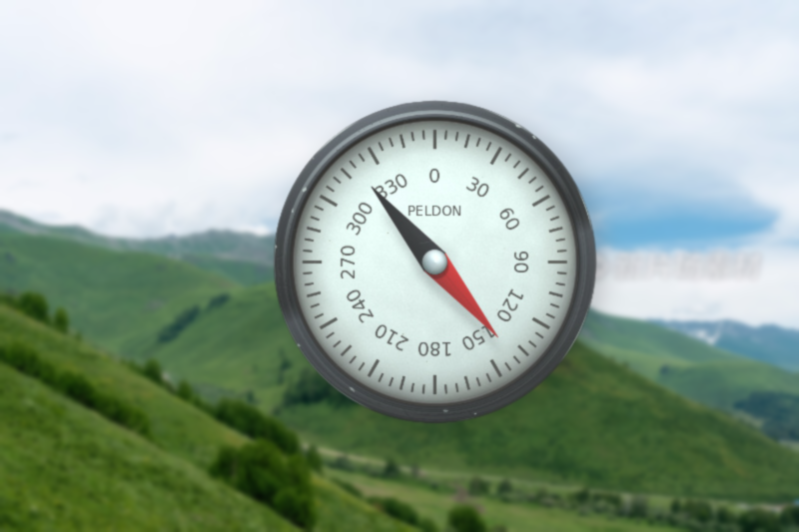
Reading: {"value": 140, "unit": "°"}
